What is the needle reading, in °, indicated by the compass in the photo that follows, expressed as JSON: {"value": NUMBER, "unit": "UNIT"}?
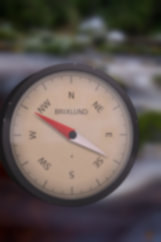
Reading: {"value": 300, "unit": "°"}
